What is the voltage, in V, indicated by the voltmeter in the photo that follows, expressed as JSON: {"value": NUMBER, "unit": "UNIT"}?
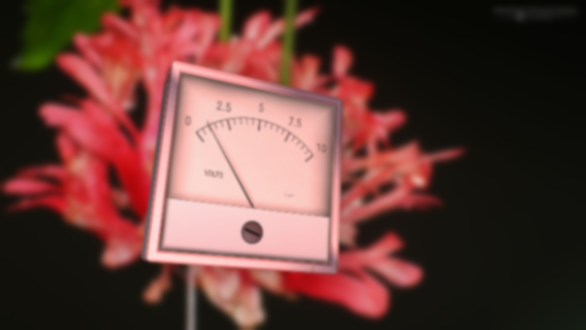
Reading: {"value": 1, "unit": "V"}
